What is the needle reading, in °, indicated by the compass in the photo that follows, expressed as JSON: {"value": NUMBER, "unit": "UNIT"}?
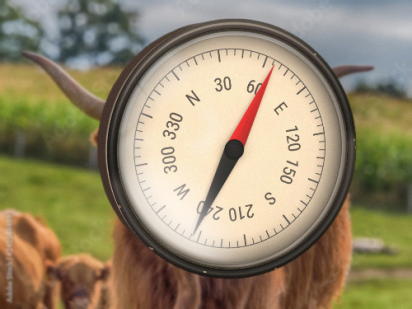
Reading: {"value": 65, "unit": "°"}
